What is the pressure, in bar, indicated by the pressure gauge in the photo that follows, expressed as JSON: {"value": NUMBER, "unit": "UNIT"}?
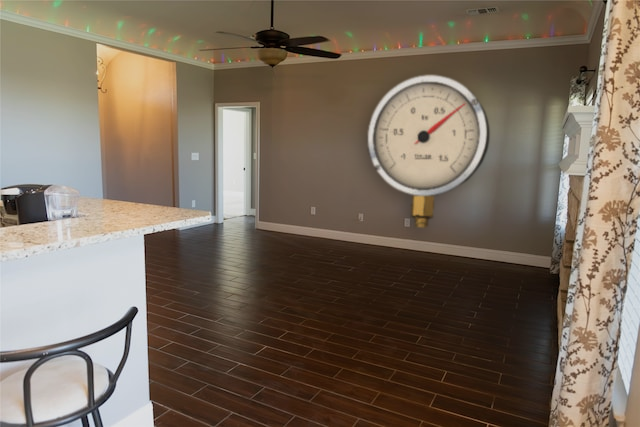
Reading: {"value": 0.7, "unit": "bar"}
